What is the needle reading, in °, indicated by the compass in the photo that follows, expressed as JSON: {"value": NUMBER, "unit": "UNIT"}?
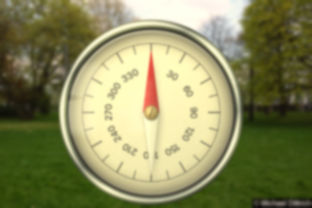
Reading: {"value": 0, "unit": "°"}
